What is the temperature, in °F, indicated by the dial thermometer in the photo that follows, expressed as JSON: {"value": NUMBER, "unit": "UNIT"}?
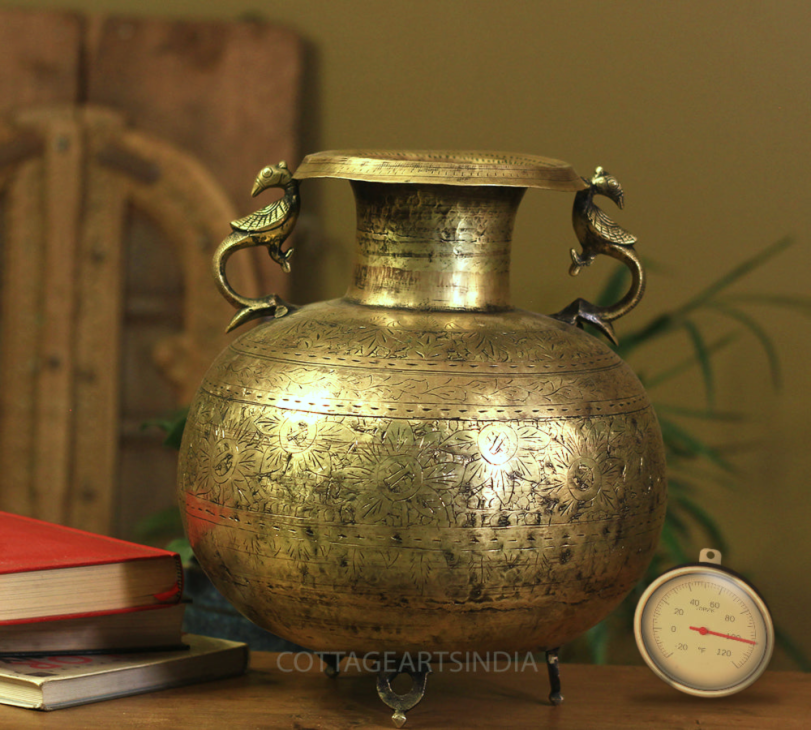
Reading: {"value": 100, "unit": "°F"}
